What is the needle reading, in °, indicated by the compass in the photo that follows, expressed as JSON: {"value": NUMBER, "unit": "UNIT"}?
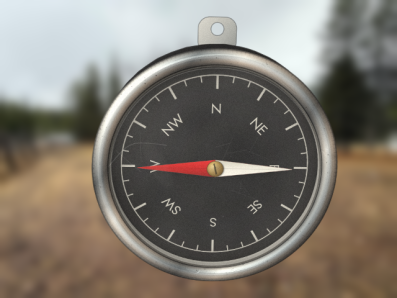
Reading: {"value": 270, "unit": "°"}
